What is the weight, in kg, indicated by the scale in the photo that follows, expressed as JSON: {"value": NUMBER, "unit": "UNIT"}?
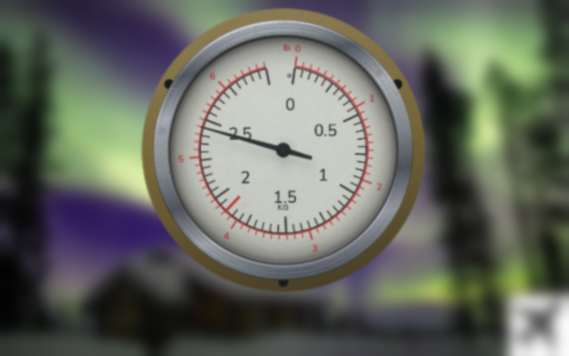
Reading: {"value": 2.45, "unit": "kg"}
